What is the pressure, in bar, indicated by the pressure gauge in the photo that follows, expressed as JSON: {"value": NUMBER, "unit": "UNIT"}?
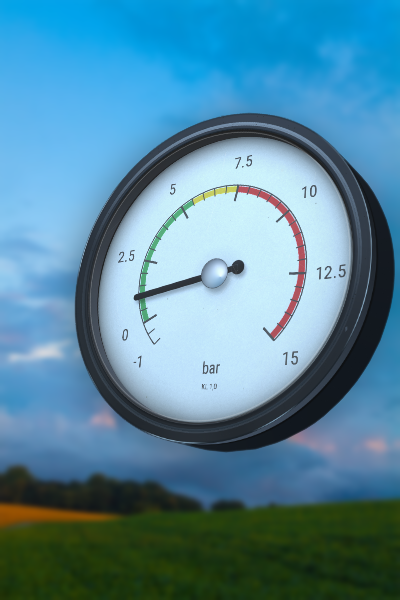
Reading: {"value": 1, "unit": "bar"}
